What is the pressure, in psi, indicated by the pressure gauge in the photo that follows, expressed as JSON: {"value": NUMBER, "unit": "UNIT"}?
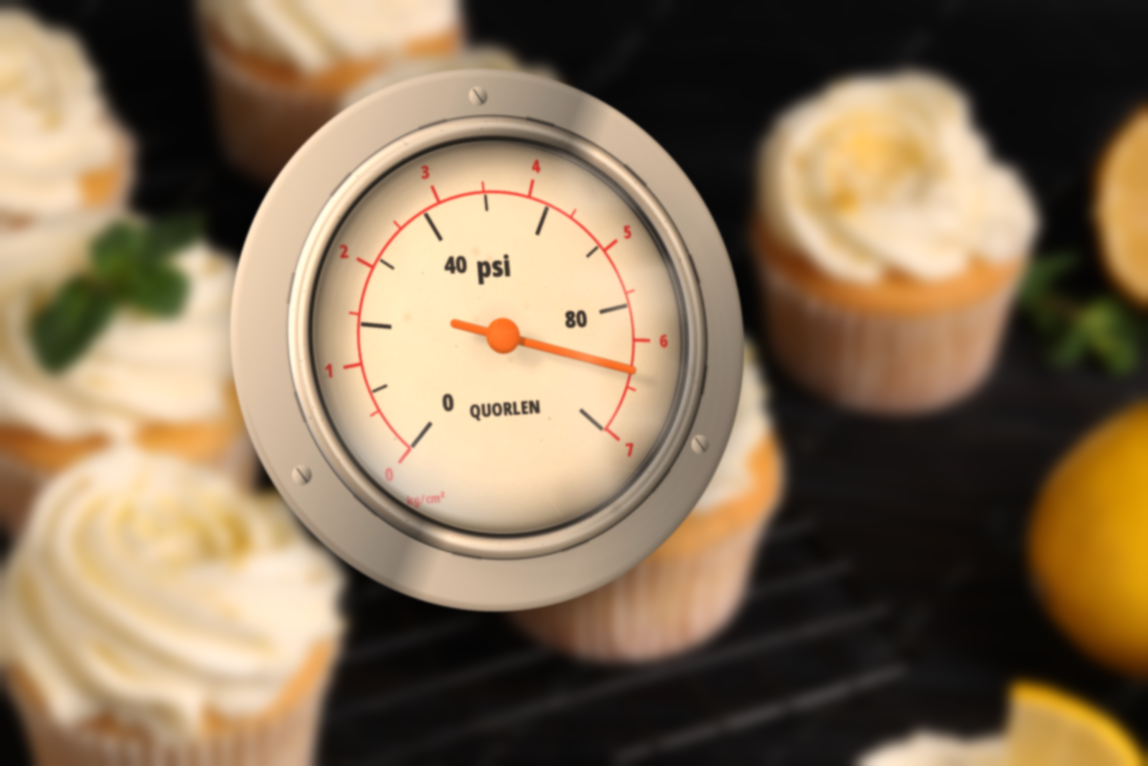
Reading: {"value": 90, "unit": "psi"}
